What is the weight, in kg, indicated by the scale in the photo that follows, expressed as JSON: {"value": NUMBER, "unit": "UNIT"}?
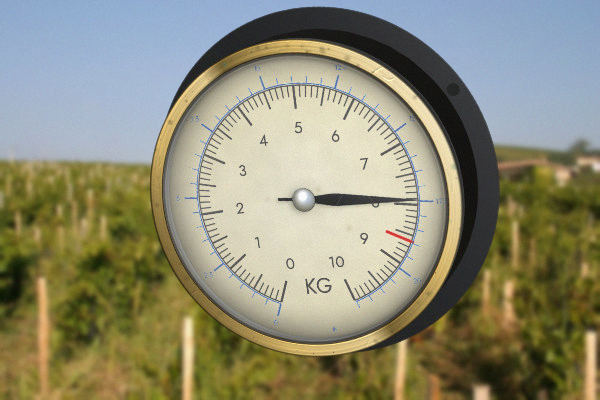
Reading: {"value": 7.9, "unit": "kg"}
